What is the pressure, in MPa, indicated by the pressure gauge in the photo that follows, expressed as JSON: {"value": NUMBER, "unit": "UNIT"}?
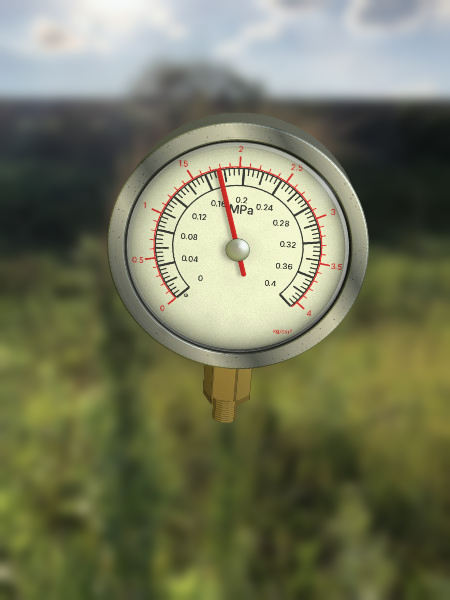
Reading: {"value": 0.175, "unit": "MPa"}
